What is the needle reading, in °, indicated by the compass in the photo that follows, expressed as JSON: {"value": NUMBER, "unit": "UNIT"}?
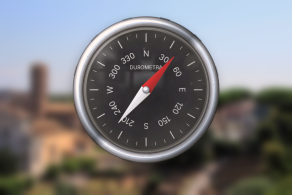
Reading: {"value": 40, "unit": "°"}
